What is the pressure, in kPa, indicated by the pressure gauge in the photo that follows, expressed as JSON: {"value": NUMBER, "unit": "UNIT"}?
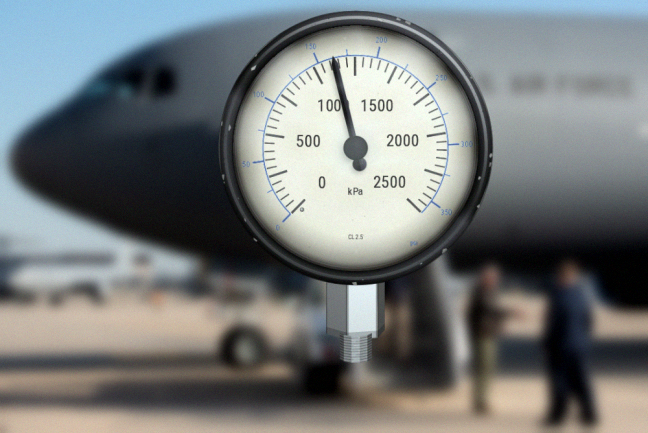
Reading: {"value": 1125, "unit": "kPa"}
